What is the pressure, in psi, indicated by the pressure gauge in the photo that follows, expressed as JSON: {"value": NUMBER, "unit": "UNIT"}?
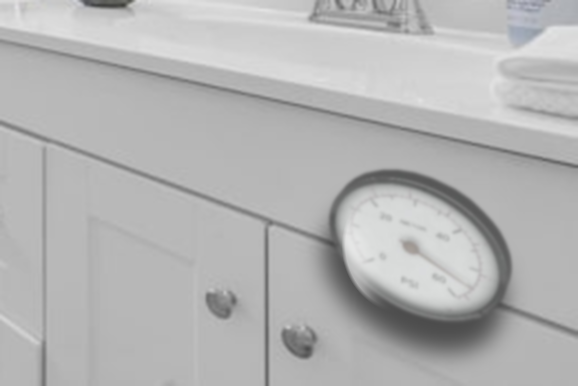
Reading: {"value": 55, "unit": "psi"}
